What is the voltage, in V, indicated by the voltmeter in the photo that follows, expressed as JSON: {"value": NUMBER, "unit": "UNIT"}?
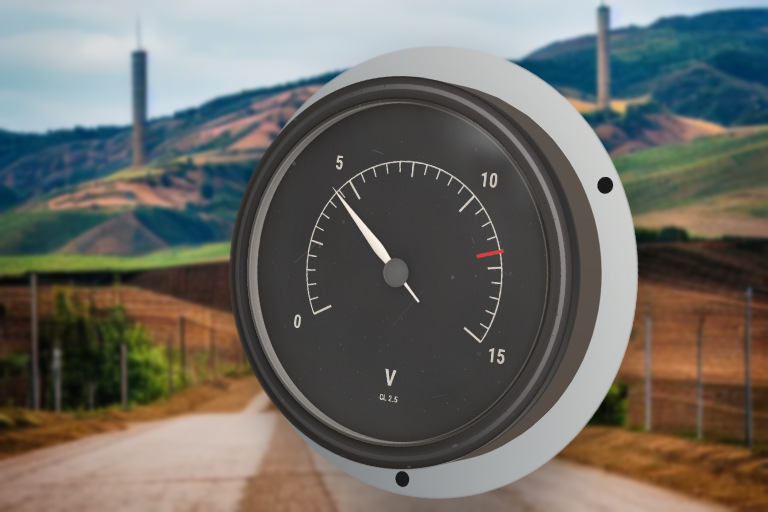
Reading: {"value": 4.5, "unit": "V"}
